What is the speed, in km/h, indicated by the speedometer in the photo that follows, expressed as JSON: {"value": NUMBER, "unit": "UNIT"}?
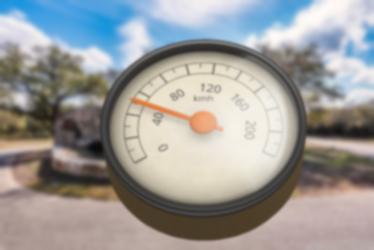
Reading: {"value": 50, "unit": "km/h"}
